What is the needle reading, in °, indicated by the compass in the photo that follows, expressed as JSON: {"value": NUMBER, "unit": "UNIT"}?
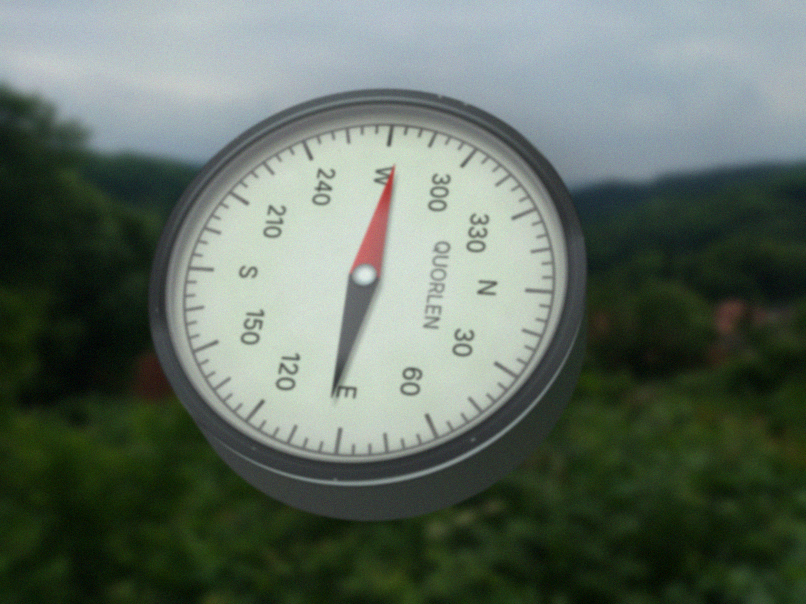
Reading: {"value": 275, "unit": "°"}
